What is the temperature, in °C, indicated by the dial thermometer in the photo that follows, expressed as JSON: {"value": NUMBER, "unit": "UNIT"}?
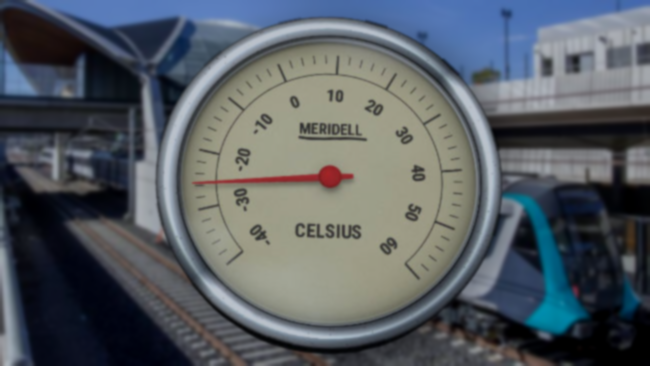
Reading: {"value": -26, "unit": "°C"}
